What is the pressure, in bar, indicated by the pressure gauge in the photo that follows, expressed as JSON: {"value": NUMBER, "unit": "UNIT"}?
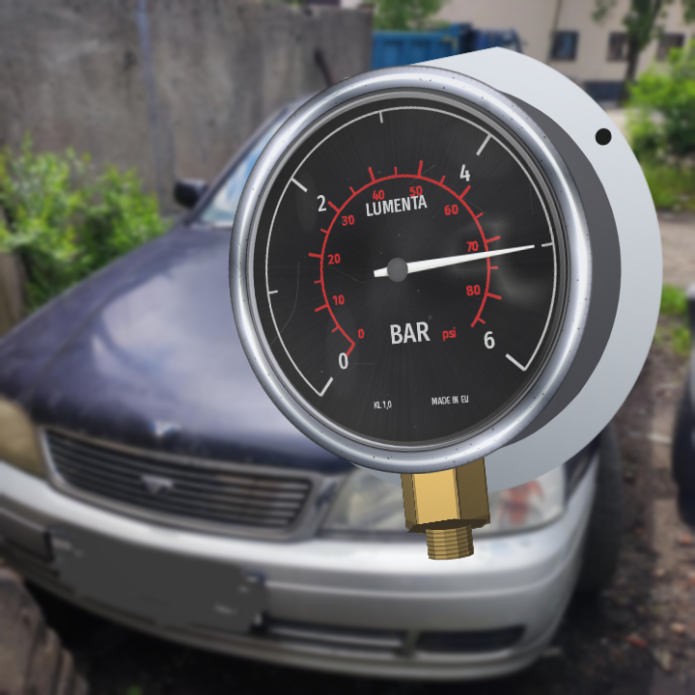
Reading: {"value": 5, "unit": "bar"}
